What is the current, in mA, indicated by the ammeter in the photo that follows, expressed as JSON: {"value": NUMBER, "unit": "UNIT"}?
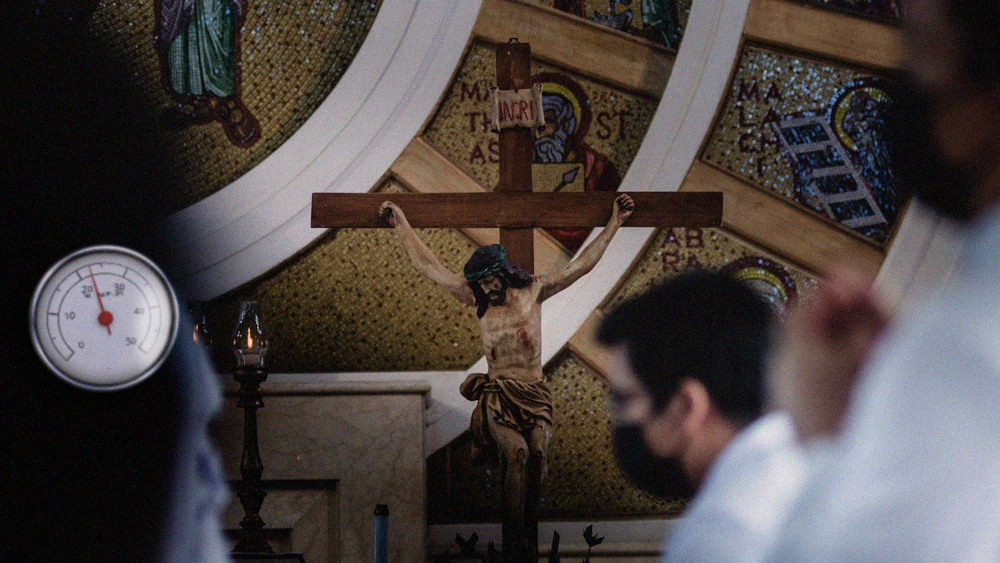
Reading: {"value": 22.5, "unit": "mA"}
